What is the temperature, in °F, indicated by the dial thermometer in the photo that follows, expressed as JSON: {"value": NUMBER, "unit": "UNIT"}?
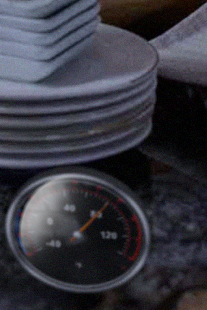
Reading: {"value": 80, "unit": "°F"}
